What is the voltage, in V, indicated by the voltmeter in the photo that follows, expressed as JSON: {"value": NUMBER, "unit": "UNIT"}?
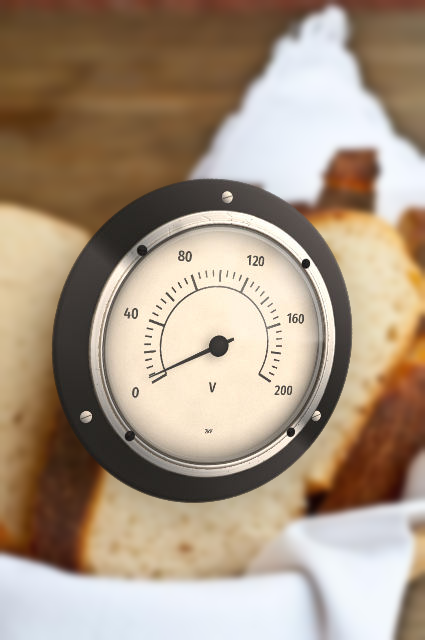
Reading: {"value": 5, "unit": "V"}
